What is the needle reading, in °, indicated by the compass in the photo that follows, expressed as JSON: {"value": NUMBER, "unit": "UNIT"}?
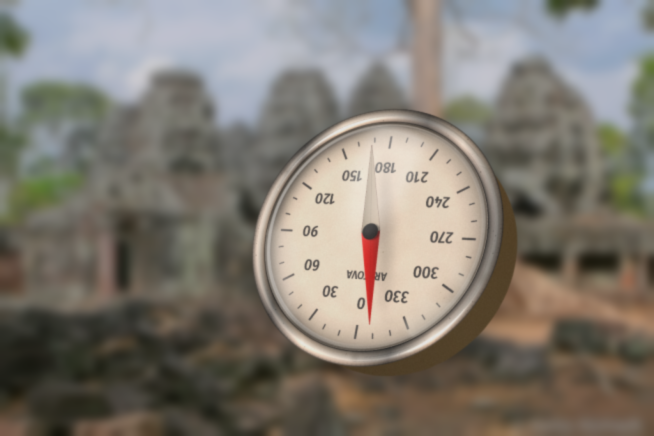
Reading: {"value": 350, "unit": "°"}
